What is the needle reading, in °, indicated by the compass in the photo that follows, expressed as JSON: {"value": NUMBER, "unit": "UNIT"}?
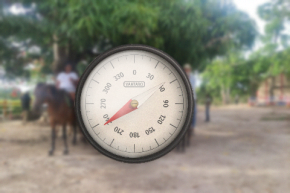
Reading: {"value": 235, "unit": "°"}
